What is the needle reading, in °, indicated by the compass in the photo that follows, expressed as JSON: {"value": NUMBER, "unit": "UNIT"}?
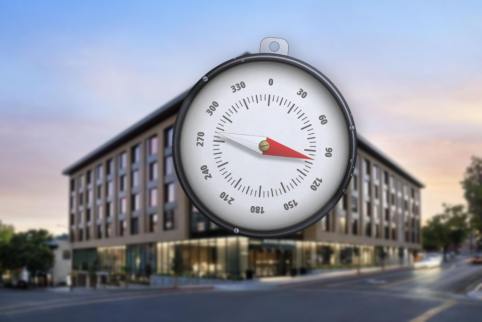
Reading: {"value": 100, "unit": "°"}
